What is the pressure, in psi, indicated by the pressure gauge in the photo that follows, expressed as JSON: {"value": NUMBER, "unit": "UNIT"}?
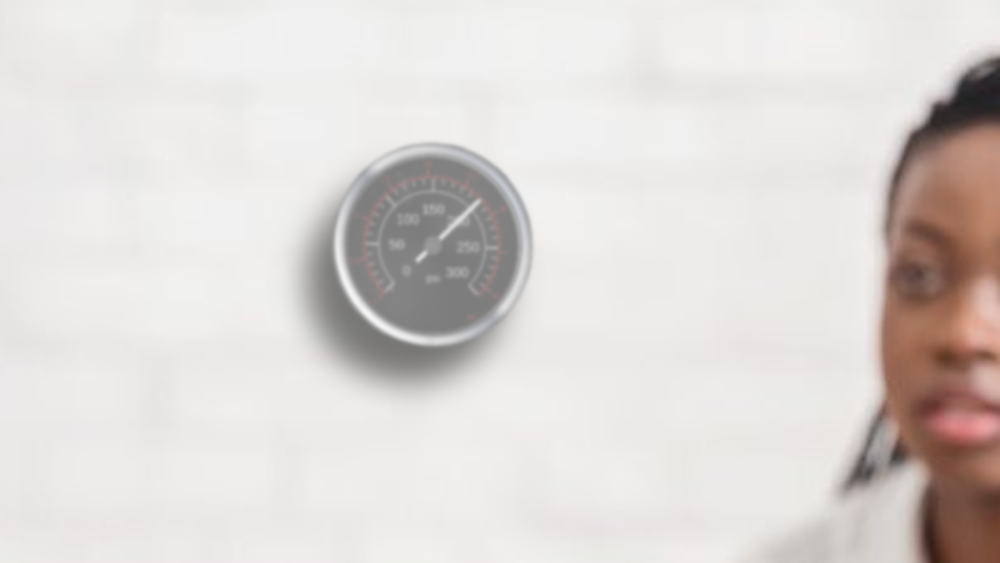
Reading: {"value": 200, "unit": "psi"}
